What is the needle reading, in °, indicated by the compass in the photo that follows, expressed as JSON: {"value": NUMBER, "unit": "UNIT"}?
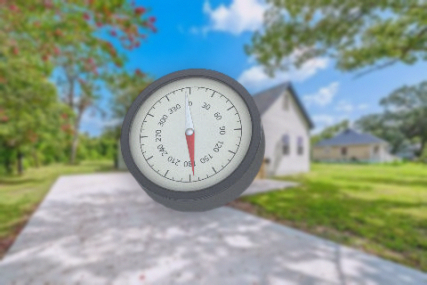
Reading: {"value": 175, "unit": "°"}
